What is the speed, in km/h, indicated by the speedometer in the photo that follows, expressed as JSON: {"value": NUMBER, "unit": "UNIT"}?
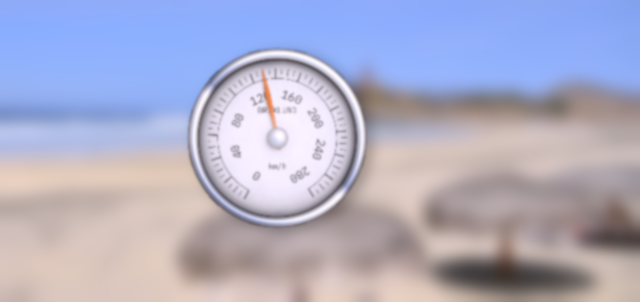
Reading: {"value": 130, "unit": "km/h"}
